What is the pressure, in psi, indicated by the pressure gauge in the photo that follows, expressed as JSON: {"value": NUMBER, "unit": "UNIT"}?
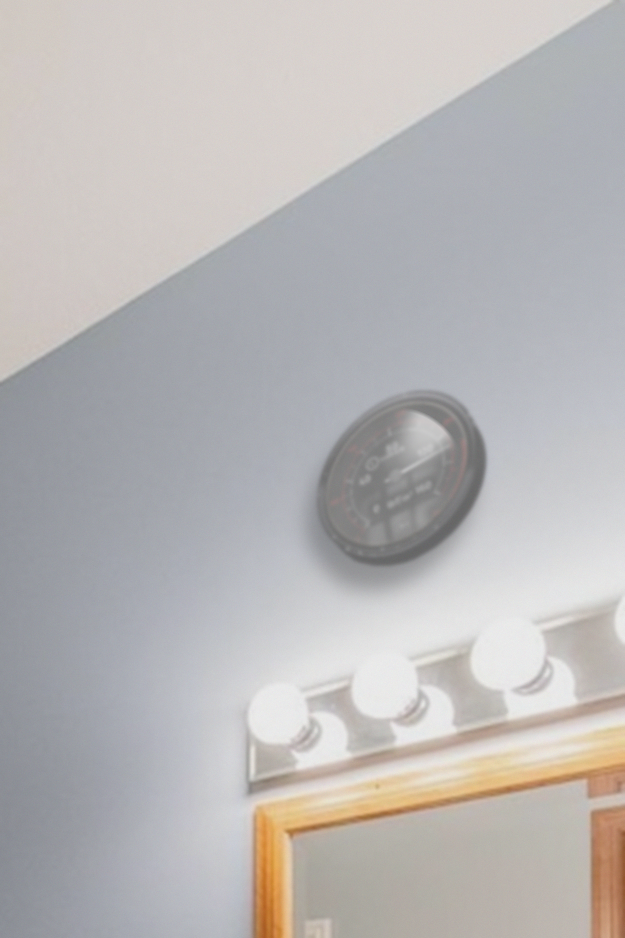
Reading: {"value": 130, "unit": "psi"}
